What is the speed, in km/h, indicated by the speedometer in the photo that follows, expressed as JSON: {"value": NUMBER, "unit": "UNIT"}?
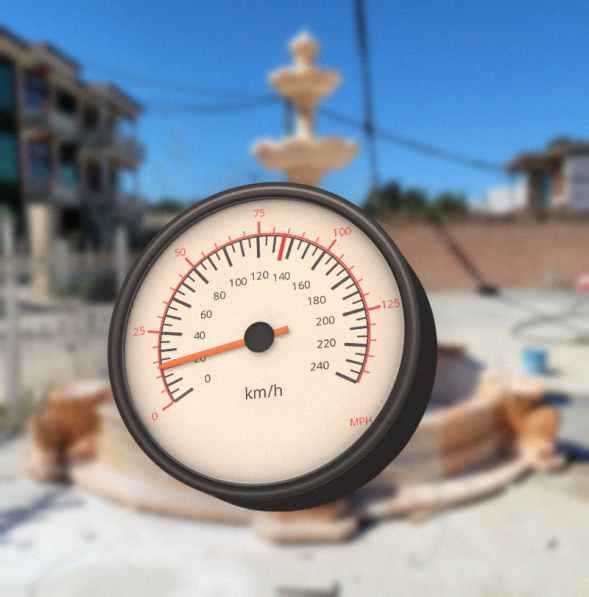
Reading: {"value": 20, "unit": "km/h"}
